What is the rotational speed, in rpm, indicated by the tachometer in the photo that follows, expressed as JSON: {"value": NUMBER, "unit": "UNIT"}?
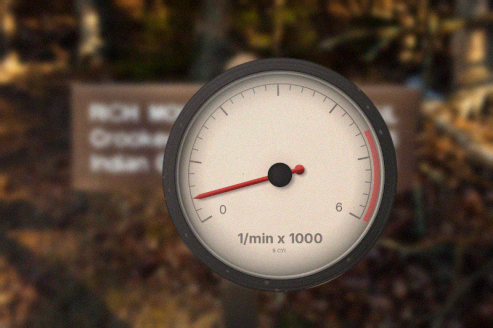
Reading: {"value": 400, "unit": "rpm"}
